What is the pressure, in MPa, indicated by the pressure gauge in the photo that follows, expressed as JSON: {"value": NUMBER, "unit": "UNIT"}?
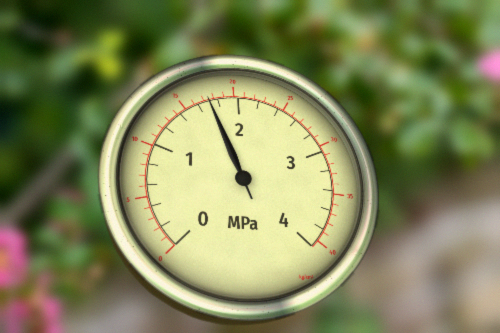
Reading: {"value": 1.7, "unit": "MPa"}
